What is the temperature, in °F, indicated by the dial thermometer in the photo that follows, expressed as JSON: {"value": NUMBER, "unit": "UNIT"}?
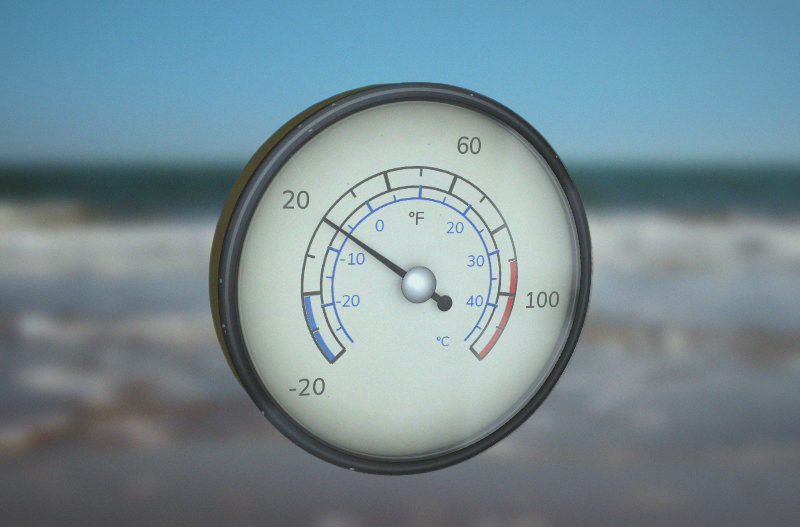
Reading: {"value": 20, "unit": "°F"}
